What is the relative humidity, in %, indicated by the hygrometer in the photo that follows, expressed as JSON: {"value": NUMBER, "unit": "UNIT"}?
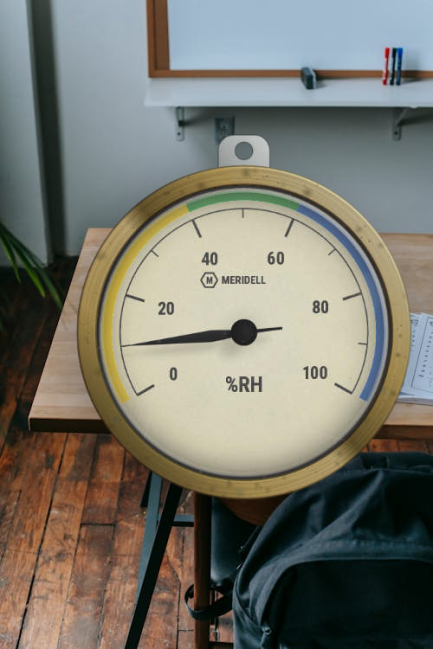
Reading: {"value": 10, "unit": "%"}
